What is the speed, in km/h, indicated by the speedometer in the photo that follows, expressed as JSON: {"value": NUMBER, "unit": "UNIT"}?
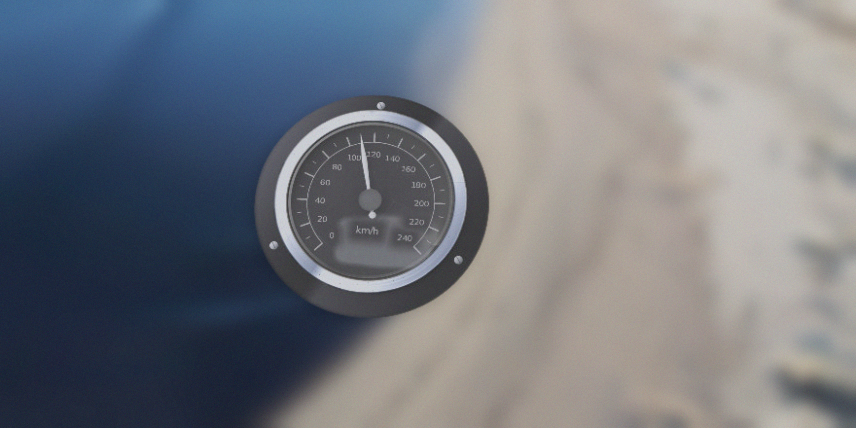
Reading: {"value": 110, "unit": "km/h"}
